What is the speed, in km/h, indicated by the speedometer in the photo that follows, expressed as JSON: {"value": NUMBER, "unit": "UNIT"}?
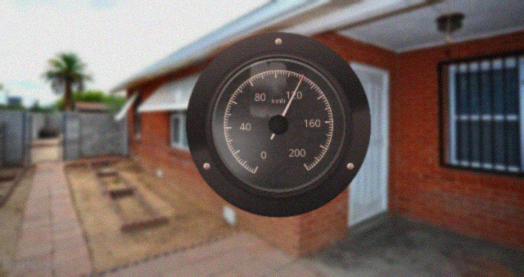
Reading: {"value": 120, "unit": "km/h"}
